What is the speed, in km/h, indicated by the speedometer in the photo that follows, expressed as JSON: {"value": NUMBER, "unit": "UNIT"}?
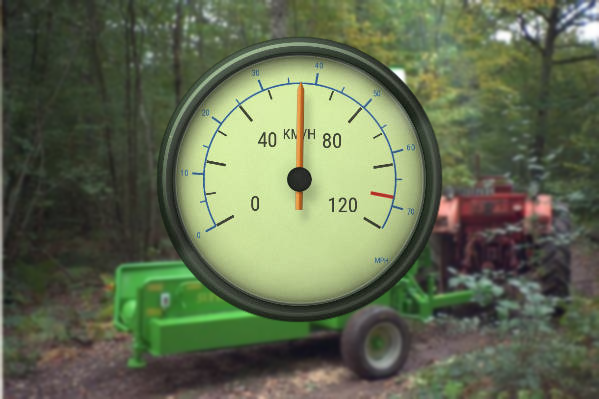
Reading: {"value": 60, "unit": "km/h"}
